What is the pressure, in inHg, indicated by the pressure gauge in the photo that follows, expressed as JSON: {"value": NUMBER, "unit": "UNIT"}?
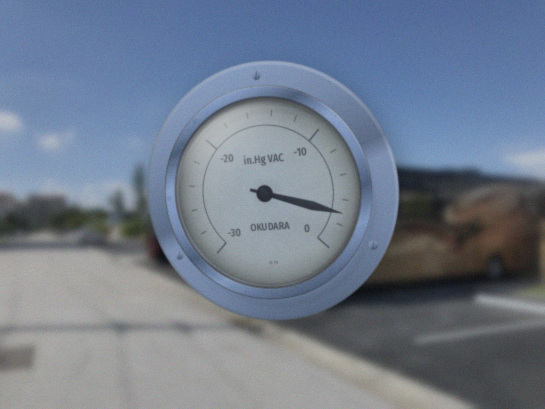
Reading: {"value": -3, "unit": "inHg"}
